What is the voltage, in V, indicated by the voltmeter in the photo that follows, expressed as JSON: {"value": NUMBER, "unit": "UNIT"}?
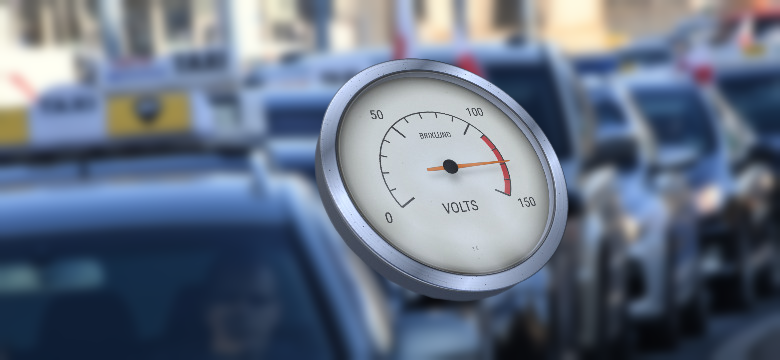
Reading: {"value": 130, "unit": "V"}
